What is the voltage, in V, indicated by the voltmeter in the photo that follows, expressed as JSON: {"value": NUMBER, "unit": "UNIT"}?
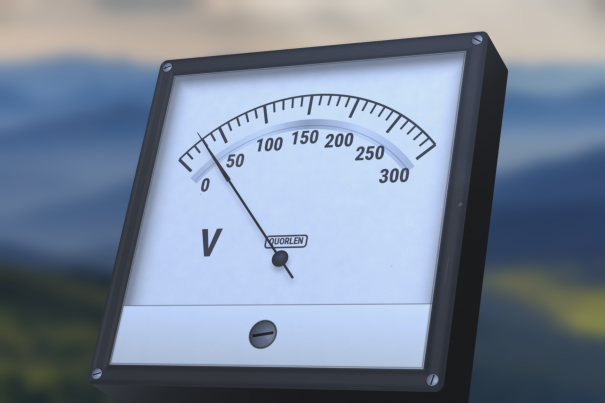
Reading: {"value": 30, "unit": "V"}
